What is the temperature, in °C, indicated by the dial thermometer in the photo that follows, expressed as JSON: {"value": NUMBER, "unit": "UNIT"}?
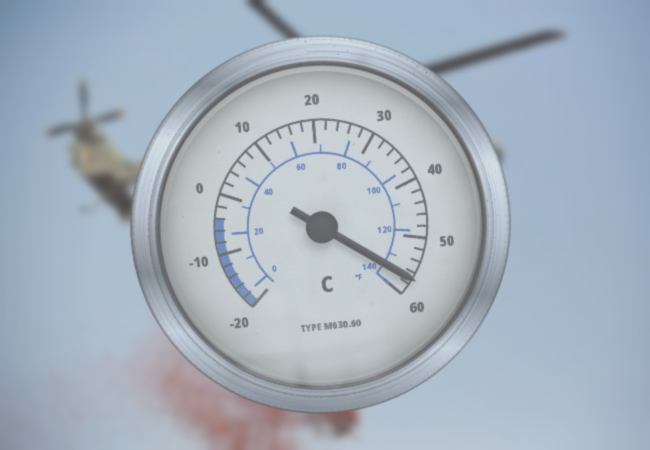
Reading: {"value": 57, "unit": "°C"}
